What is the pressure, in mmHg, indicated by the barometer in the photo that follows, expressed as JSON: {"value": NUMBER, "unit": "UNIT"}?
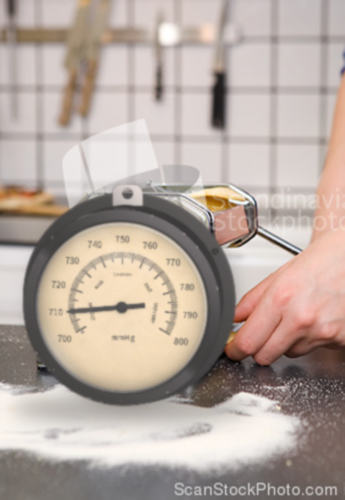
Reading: {"value": 710, "unit": "mmHg"}
